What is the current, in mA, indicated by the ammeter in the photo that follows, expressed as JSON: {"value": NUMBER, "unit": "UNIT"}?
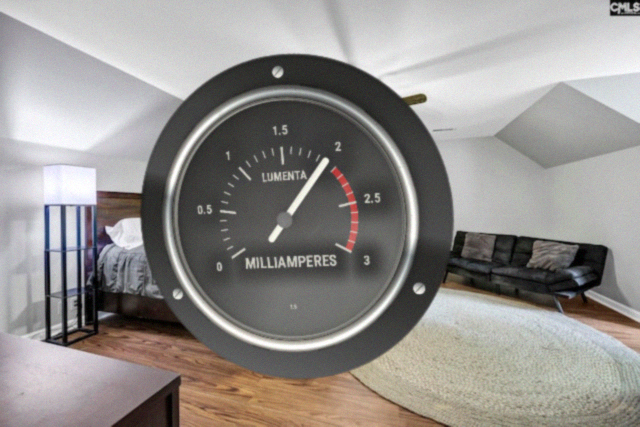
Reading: {"value": 2, "unit": "mA"}
